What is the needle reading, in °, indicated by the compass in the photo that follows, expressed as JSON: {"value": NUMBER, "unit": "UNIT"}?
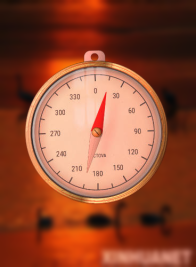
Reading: {"value": 15, "unit": "°"}
